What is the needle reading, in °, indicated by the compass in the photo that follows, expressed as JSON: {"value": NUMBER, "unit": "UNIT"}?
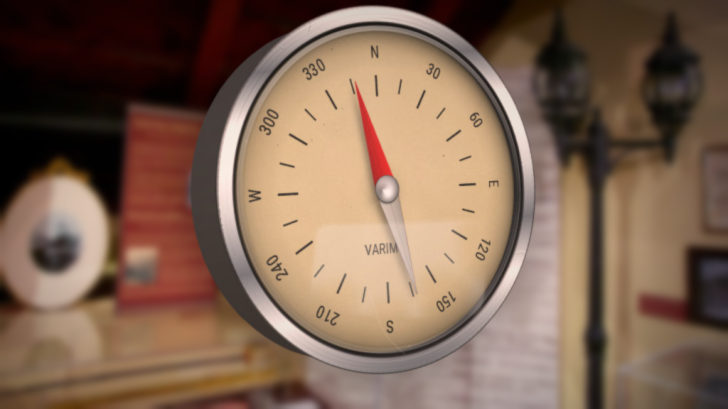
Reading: {"value": 345, "unit": "°"}
